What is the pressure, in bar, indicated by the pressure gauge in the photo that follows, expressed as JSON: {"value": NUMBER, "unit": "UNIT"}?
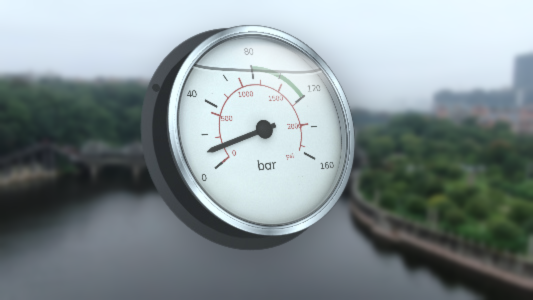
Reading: {"value": 10, "unit": "bar"}
